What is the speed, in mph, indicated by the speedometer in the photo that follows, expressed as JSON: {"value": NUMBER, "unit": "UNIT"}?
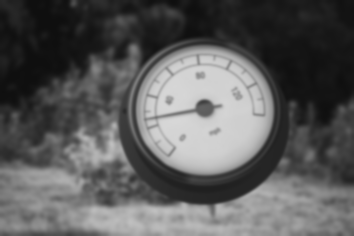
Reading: {"value": 25, "unit": "mph"}
